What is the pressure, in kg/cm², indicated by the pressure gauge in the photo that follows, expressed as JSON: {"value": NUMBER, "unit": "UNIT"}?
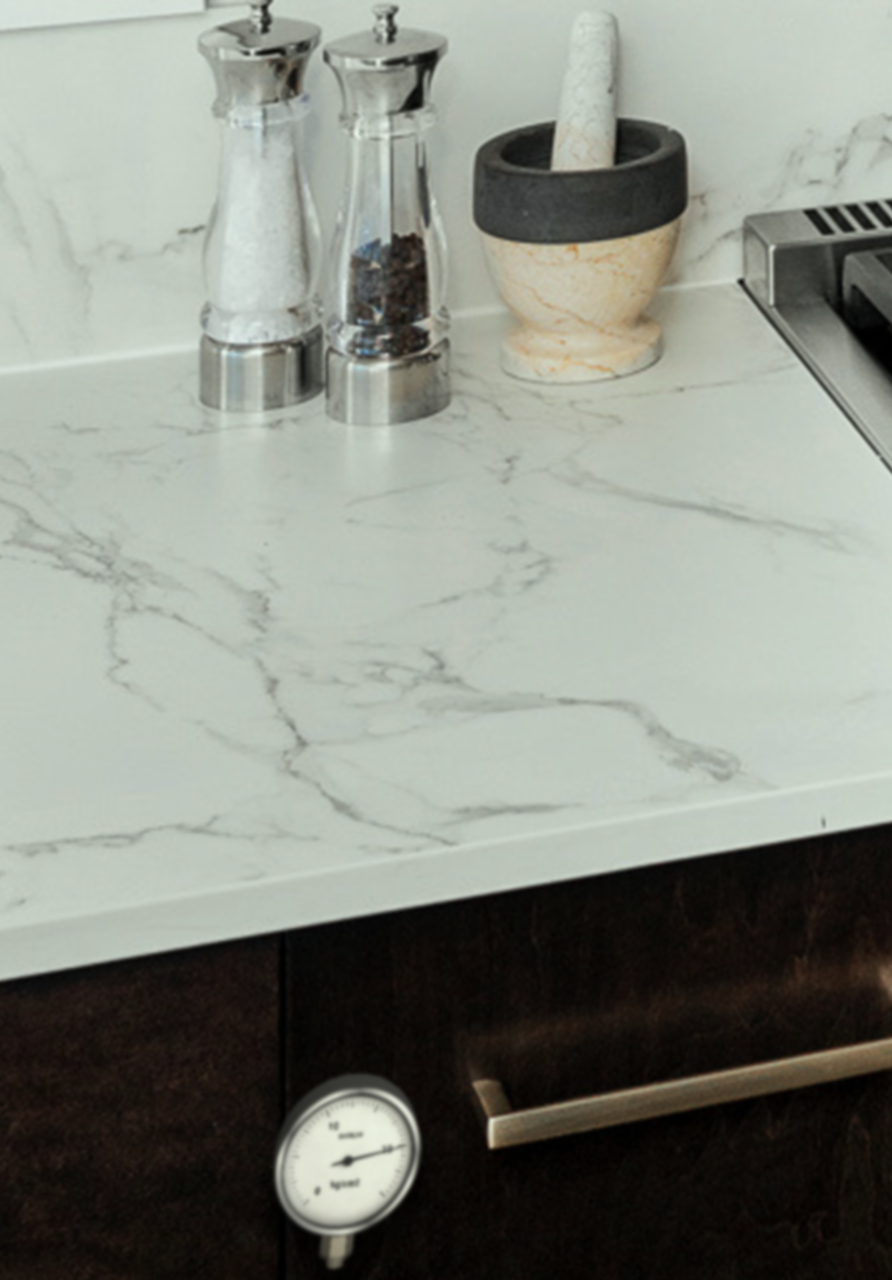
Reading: {"value": 20, "unit": "kg/cm²"}
